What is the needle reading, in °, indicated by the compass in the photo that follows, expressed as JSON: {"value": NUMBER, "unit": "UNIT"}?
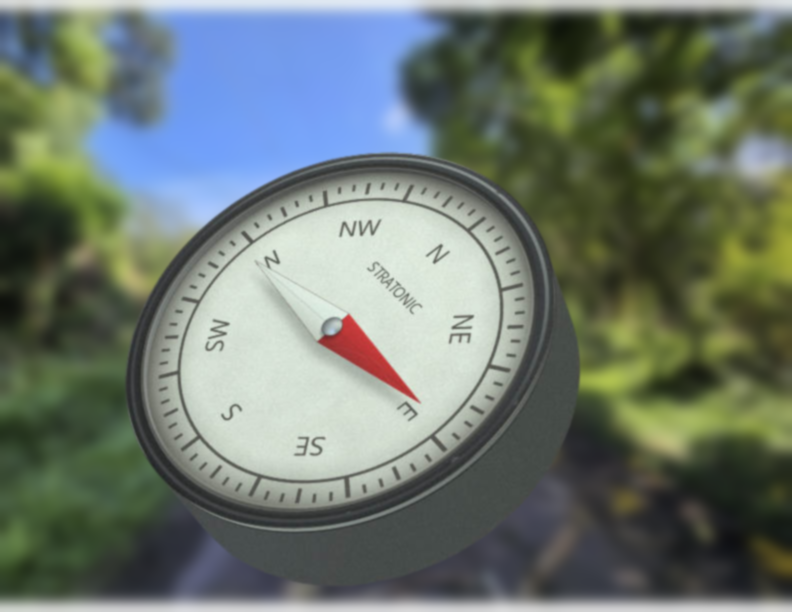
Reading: {"value": 85, "unit": "°"}
